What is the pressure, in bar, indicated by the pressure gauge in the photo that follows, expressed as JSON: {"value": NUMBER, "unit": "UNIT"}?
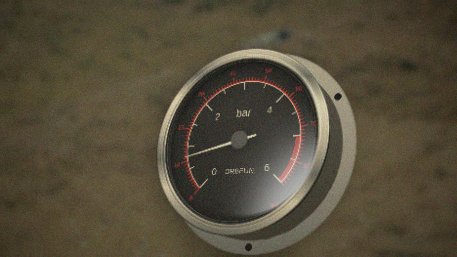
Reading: {"value": 0.75, "unit": "bar"}
